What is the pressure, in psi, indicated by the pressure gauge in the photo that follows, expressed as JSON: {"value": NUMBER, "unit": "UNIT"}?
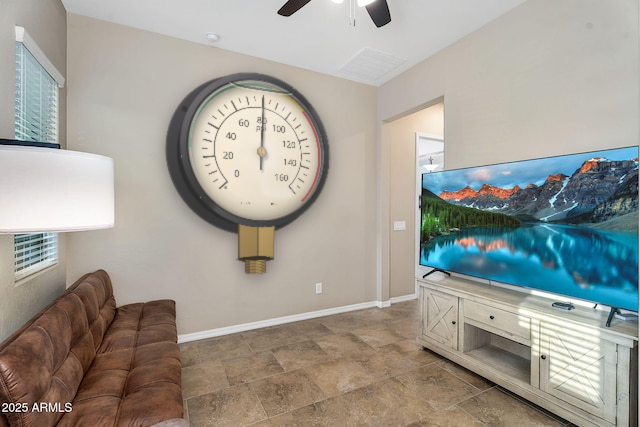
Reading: {"value": 80, "unit": "psi"}
